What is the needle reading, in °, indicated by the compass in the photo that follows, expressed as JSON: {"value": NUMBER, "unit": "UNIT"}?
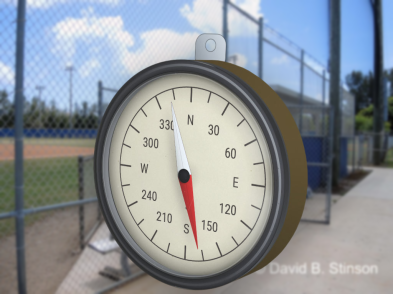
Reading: {"value": 165, "unit": "°"}
